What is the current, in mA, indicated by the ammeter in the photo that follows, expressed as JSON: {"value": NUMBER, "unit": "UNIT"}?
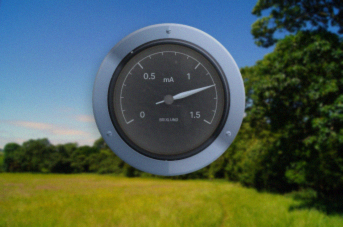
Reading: {"value": 1.2, "unit": "mA"}
